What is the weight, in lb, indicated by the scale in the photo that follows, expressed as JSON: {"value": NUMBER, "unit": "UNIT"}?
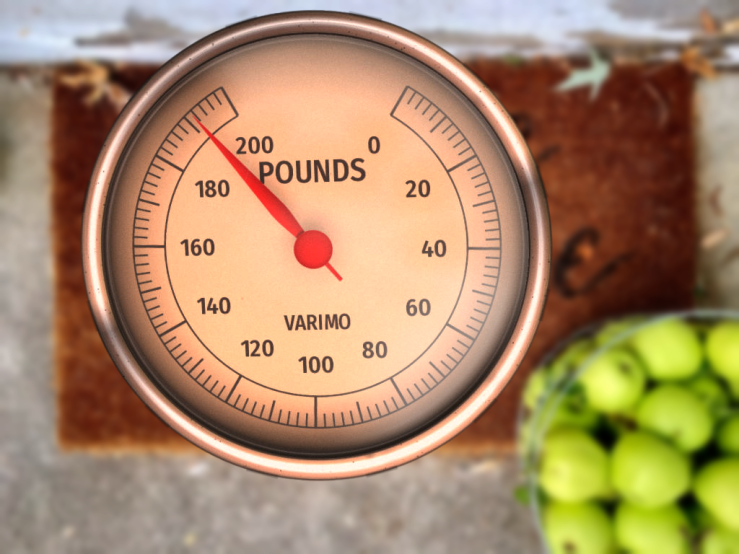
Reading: {"value": 192, "unit": "lb"}
